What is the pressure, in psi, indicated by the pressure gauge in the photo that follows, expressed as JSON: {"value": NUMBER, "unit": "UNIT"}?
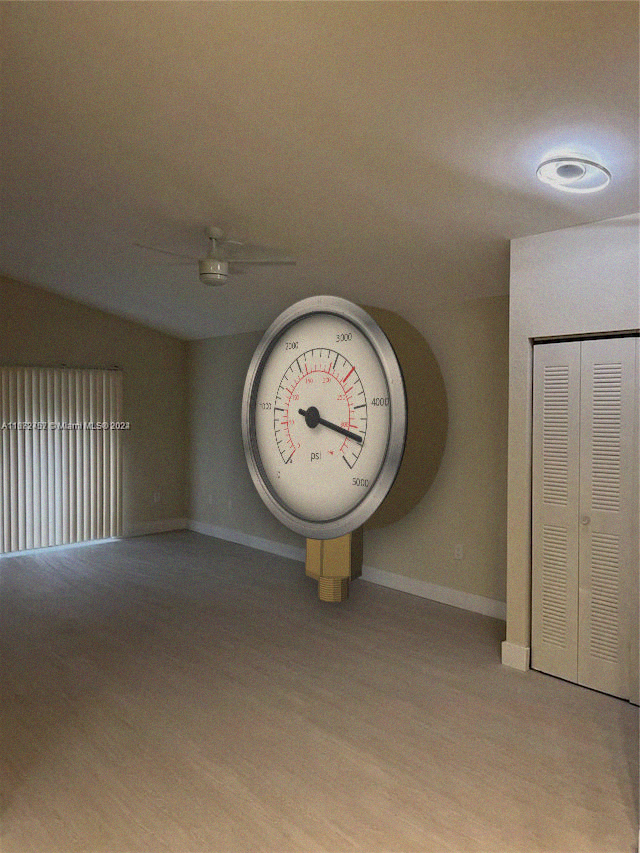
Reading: {"value": 4500, "unit": "psi"}
